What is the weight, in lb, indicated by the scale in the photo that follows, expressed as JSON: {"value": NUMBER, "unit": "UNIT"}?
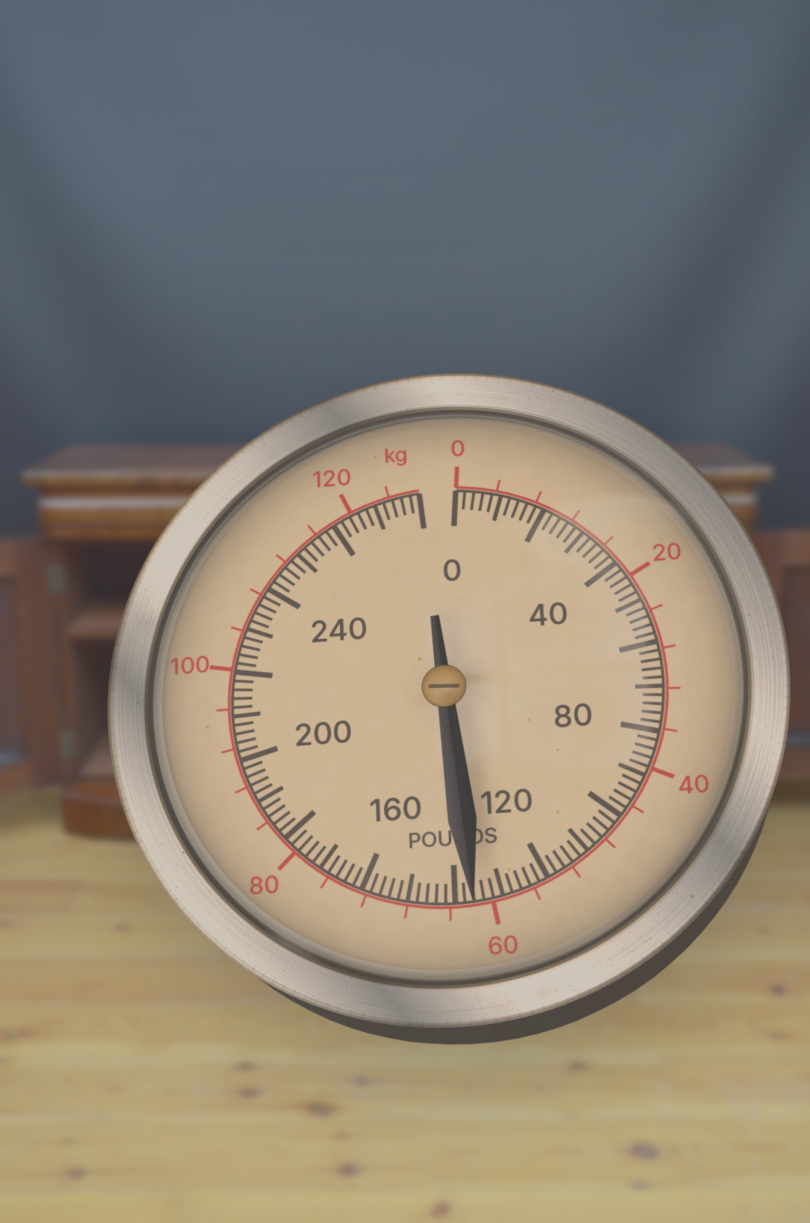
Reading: {"value": 136, "unit": "lb"}
